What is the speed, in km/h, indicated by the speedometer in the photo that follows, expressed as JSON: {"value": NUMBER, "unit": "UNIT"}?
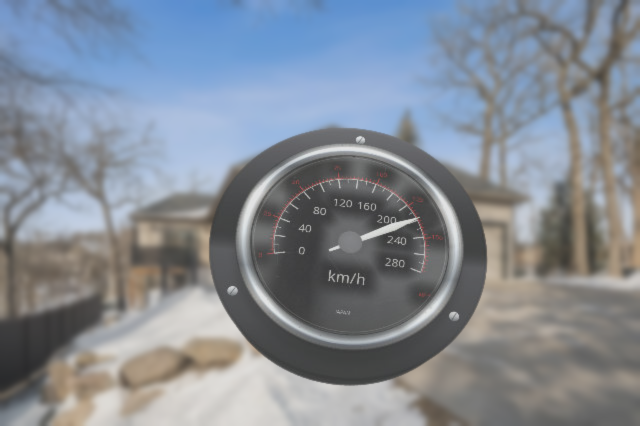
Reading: {"value": 220, "unit": "km/h"}
